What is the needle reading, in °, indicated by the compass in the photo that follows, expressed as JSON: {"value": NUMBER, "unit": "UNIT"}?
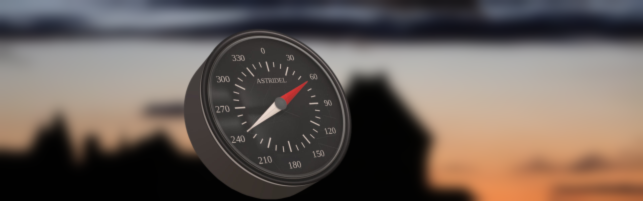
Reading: {"value": 60, "unit": "°"}
